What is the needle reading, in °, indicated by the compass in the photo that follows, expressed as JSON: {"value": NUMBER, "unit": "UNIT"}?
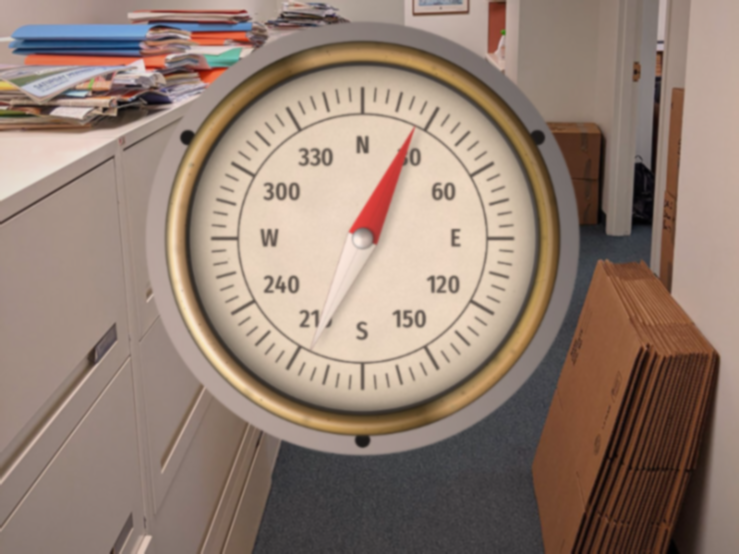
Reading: {"value": 25, "unit": "°"}
